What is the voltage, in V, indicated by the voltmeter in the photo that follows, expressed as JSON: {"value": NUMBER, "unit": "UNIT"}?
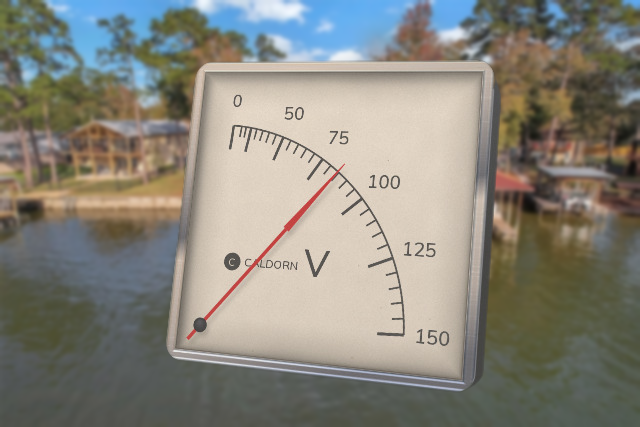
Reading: {"value": 85, "unit": "V"}
